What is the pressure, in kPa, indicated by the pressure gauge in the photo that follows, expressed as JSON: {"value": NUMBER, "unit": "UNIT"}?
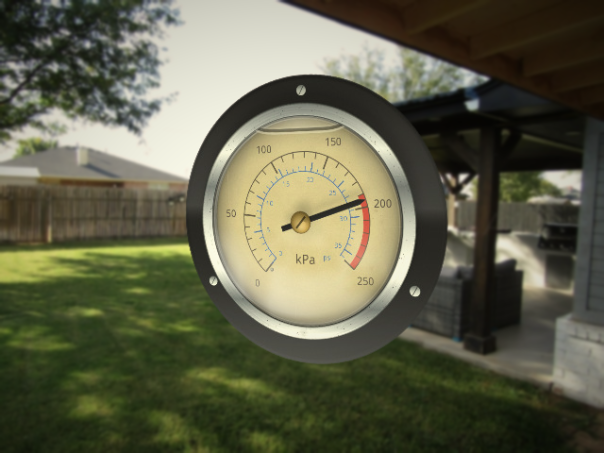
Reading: {"value": 195, "unit": "kPa"}
